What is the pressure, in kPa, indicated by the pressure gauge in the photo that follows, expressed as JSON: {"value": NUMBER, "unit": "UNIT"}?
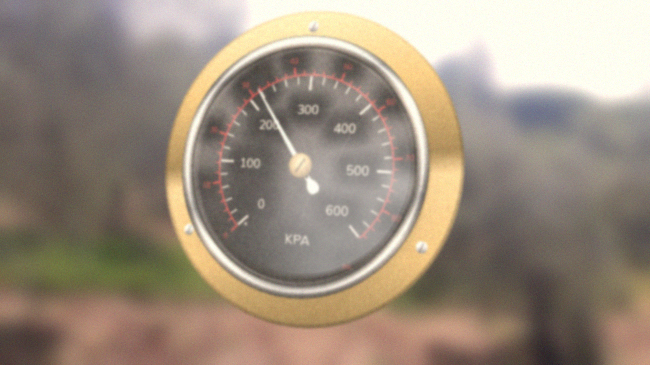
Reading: {"value": 220, "unit": "kPa"}
